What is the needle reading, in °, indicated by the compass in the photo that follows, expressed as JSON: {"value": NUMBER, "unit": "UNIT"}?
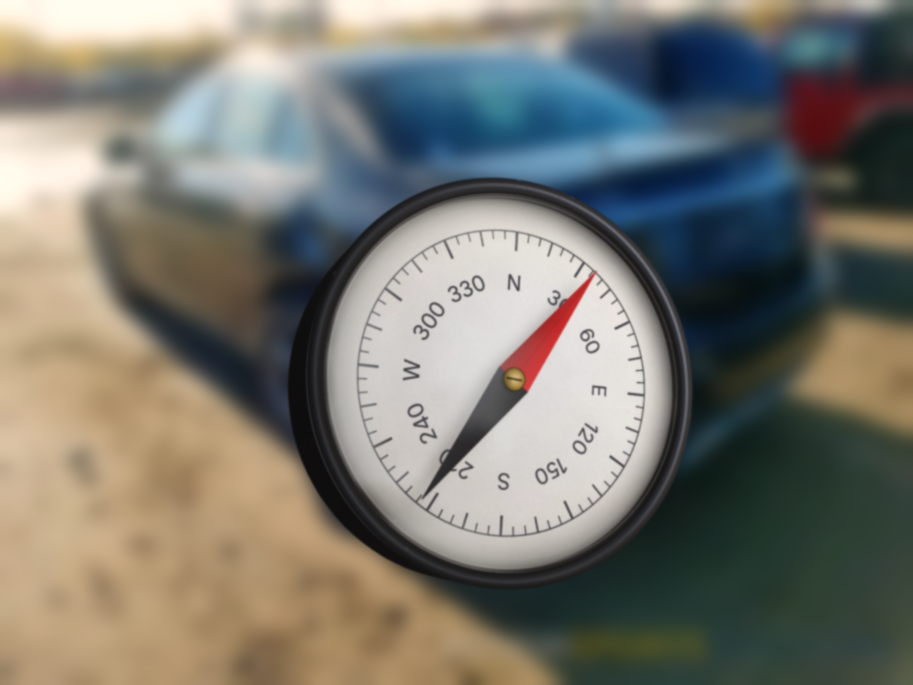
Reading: {"value": 35, "unit": "°"}
